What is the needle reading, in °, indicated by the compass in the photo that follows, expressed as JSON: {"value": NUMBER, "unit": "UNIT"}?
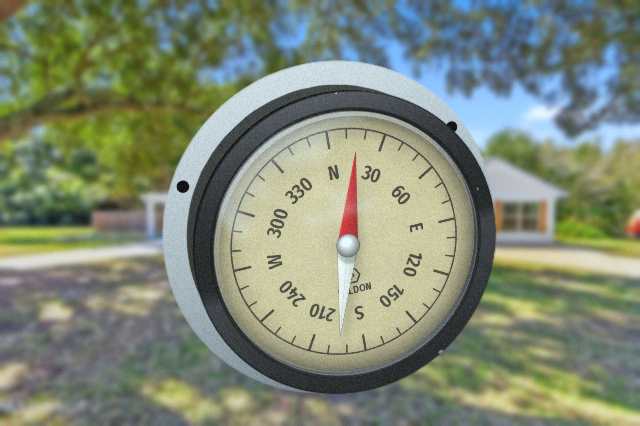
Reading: {"value": 15, "unit": "°"}
